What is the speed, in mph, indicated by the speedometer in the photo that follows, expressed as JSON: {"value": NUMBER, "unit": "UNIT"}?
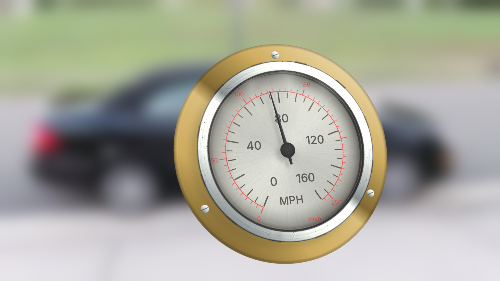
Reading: {"value": 75, "unit": "mph"}
